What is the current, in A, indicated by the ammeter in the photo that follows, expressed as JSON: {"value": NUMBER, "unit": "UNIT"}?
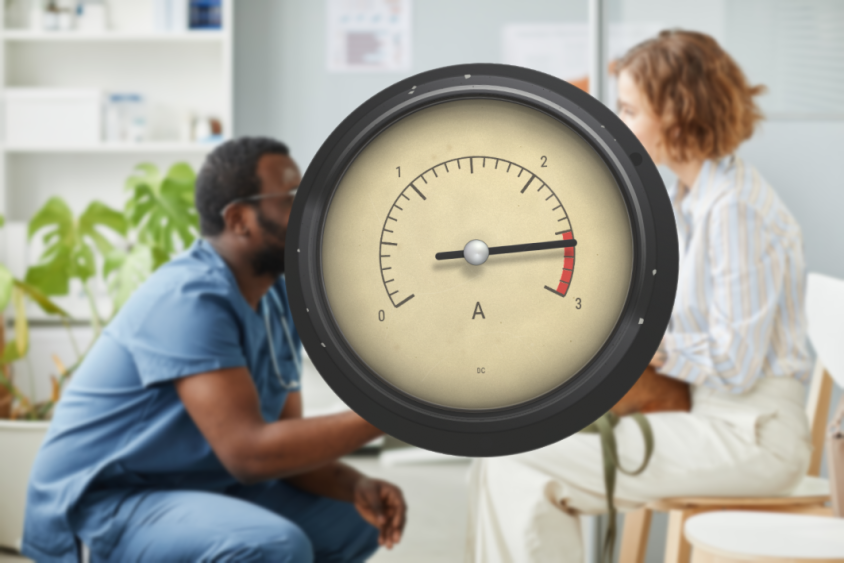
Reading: {"value": 2.6, "unit": "A"}
